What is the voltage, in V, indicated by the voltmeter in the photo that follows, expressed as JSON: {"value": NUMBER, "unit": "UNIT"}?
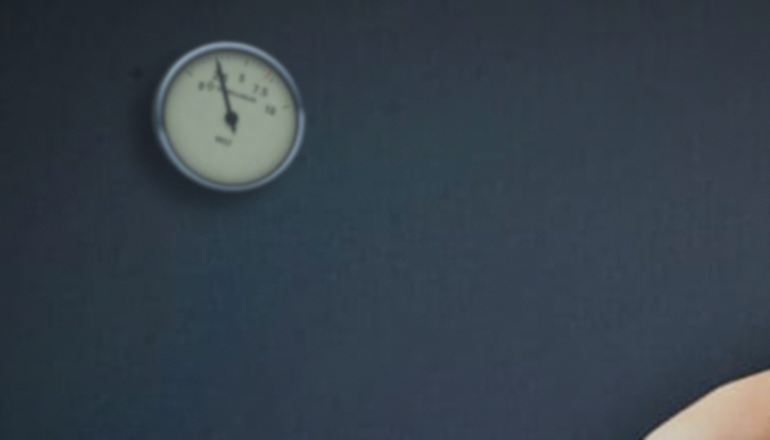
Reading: {"value": 2.5, "unit": "V"}
